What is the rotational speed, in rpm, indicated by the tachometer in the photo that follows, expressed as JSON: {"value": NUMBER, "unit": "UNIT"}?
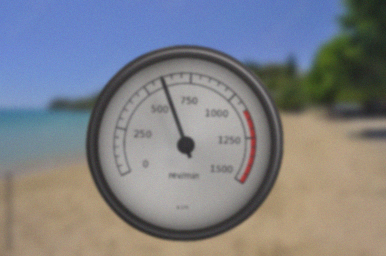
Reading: {"value": 600, "unit": "rpm"}
